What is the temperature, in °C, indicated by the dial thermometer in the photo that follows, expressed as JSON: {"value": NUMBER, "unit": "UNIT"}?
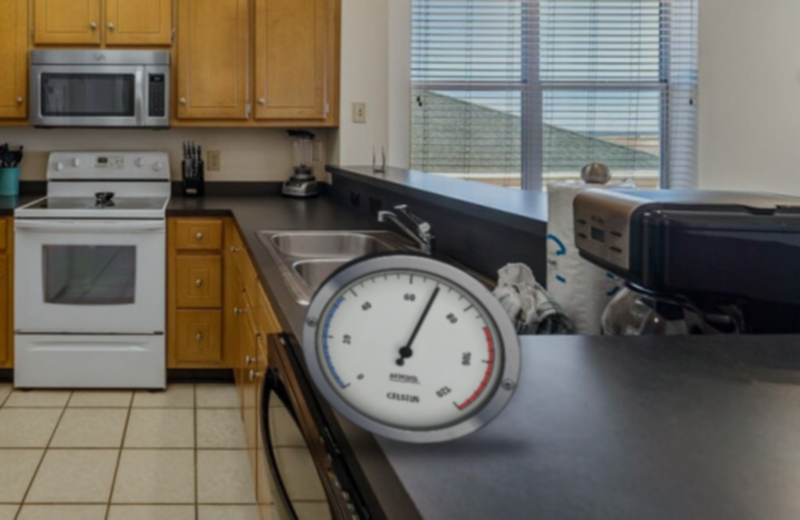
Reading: {"value": 68, "unit": "°C"}
